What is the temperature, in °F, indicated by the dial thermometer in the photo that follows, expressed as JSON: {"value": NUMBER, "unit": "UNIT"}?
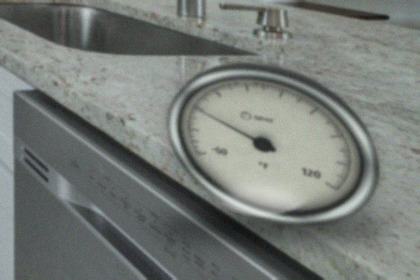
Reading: {"value": -20, "unit": "°F"}
